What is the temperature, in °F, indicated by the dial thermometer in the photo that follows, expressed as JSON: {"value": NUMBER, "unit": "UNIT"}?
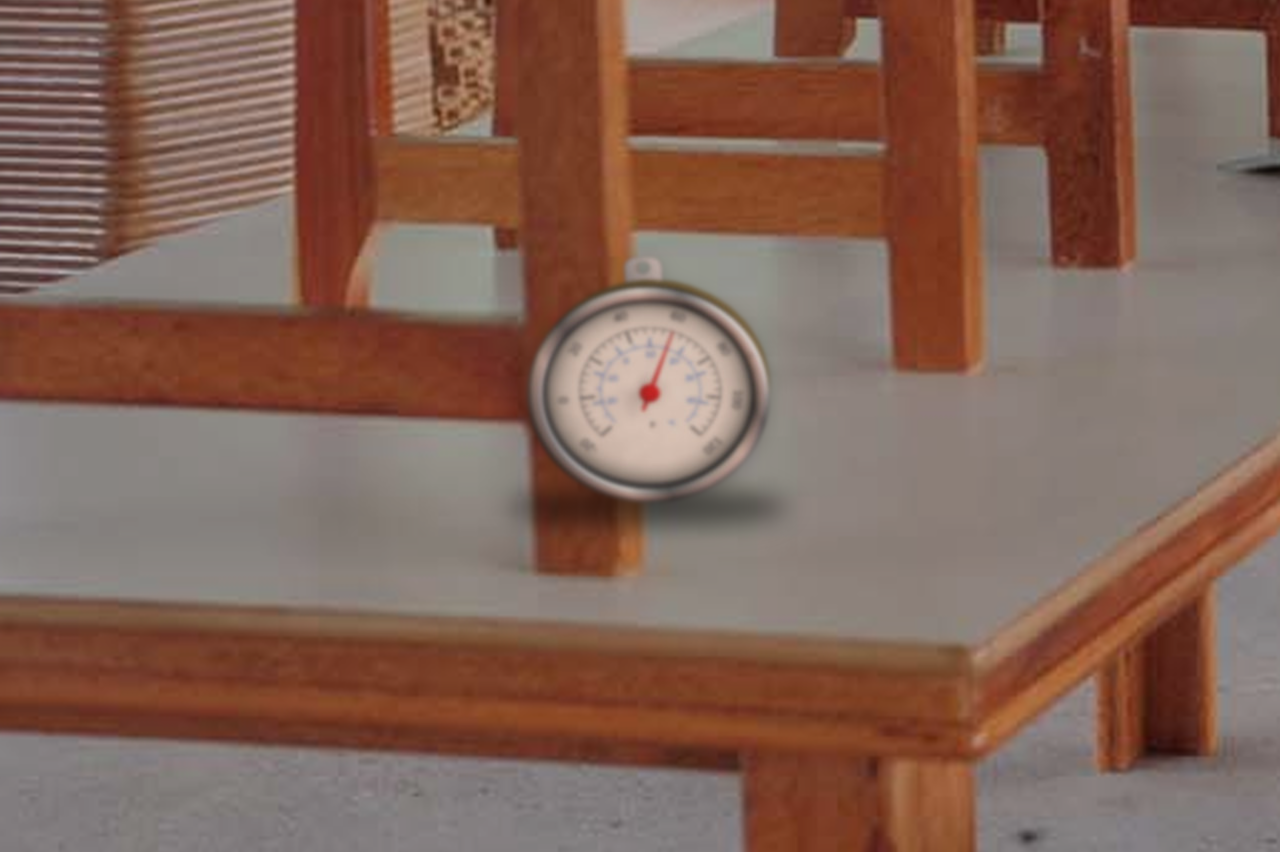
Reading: {"value": 60, "unit": "°F"}
